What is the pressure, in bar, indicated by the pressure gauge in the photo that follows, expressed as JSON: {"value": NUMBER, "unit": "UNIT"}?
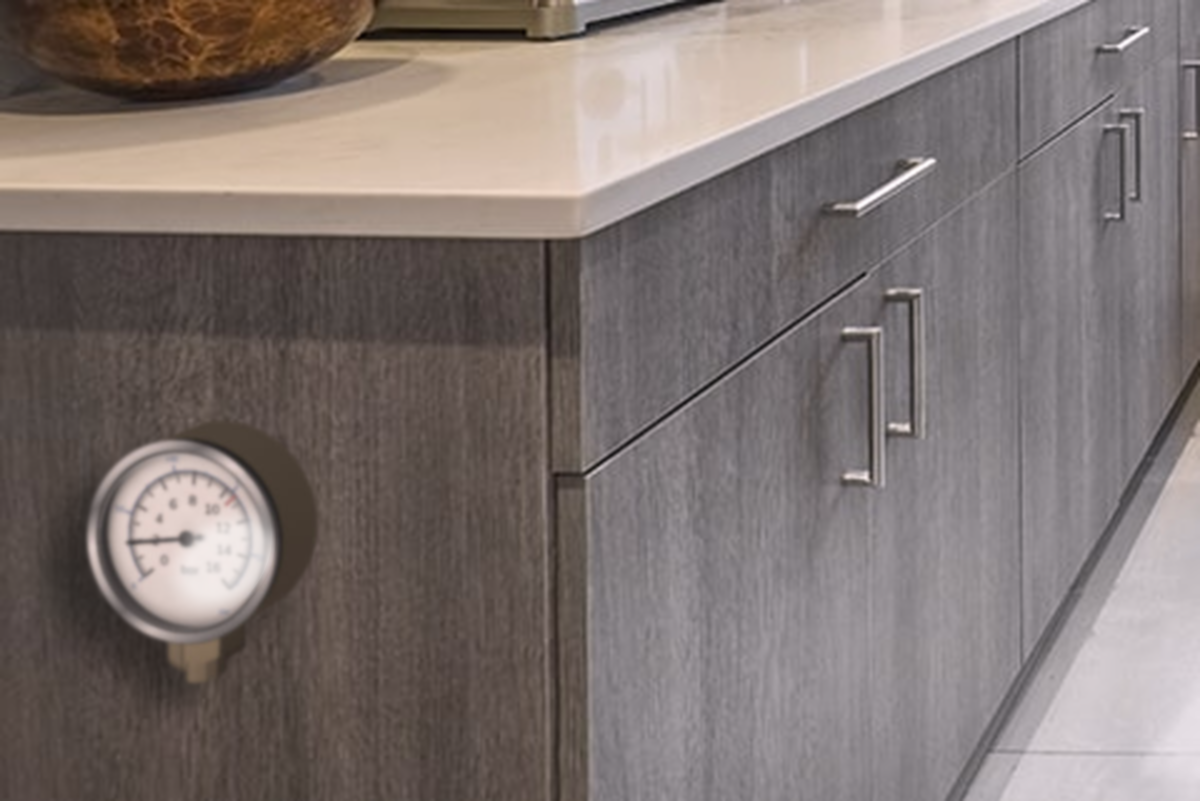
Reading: {"value": 2, "unit": "bar"}
